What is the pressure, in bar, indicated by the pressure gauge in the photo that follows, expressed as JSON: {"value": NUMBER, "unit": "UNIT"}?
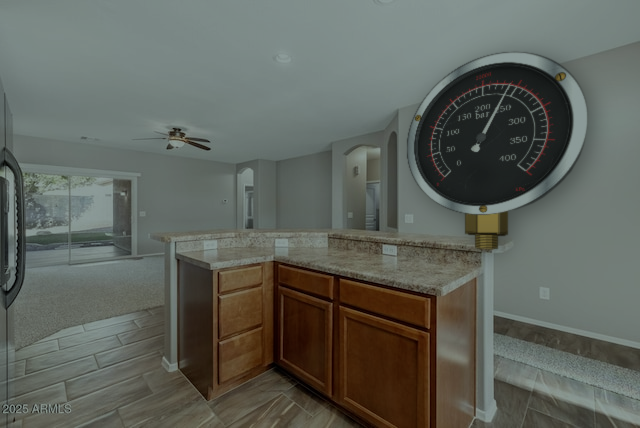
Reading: {"value": 240, "unit": "bar"}
